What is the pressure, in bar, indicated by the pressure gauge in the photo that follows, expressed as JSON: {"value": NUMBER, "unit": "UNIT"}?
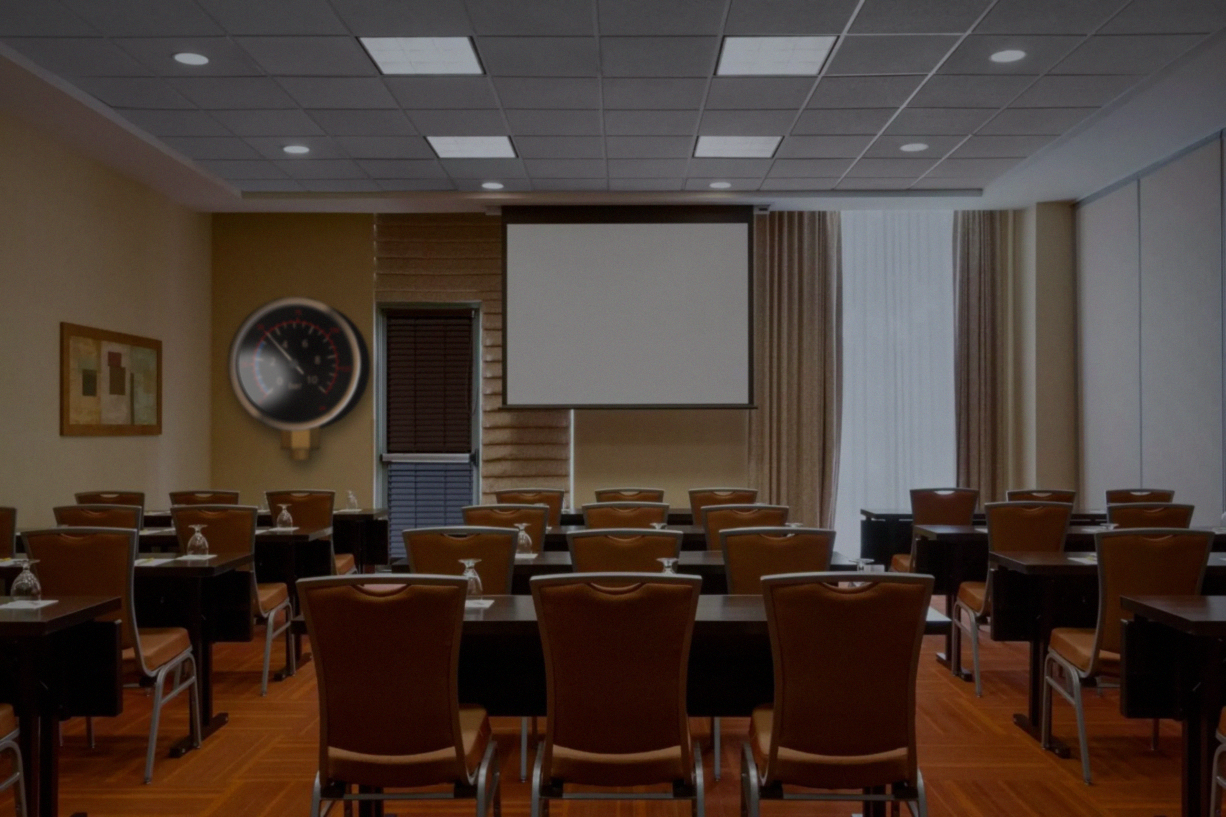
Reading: {"value": 3.5, "unit": "bar"}
